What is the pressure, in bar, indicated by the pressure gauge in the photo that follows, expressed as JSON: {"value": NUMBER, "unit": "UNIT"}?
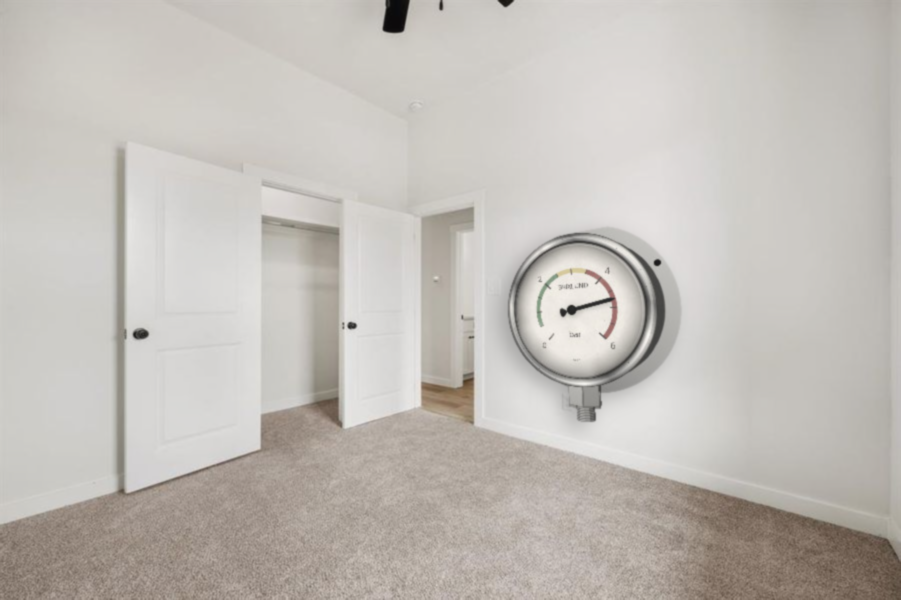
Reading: {"value": 4.75, "unit": "bar"}
